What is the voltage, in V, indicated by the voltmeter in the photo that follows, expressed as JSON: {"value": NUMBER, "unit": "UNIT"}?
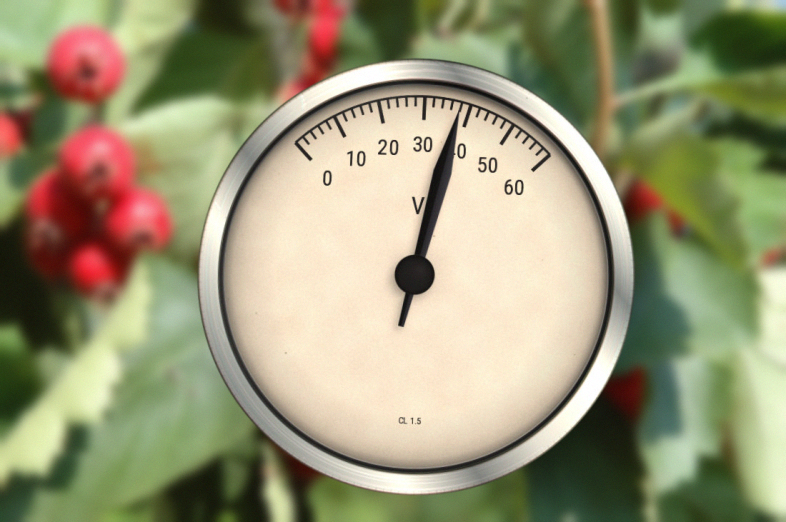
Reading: {"value": 38, "unit": "V"}
